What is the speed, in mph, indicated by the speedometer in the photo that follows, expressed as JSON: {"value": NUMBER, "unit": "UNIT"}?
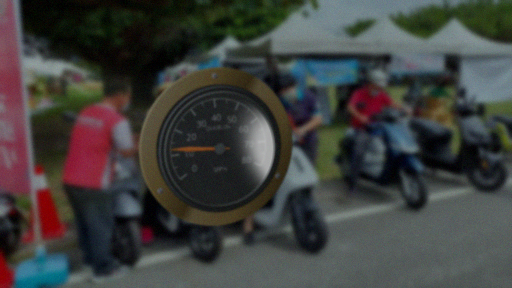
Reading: {"value": 12.5, "unit": "mph"}
